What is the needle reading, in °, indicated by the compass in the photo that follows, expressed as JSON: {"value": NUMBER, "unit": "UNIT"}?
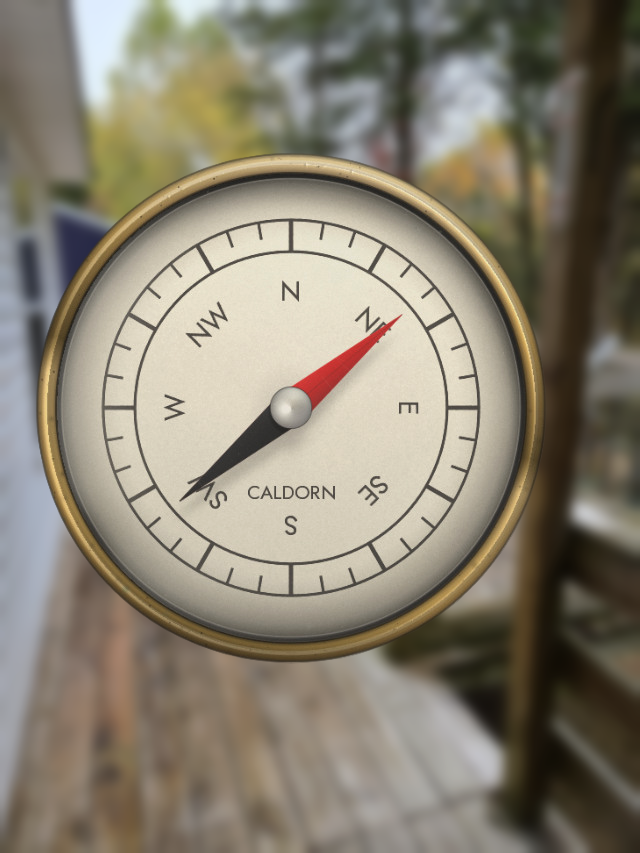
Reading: {"value": 50, "unit": "°"}
